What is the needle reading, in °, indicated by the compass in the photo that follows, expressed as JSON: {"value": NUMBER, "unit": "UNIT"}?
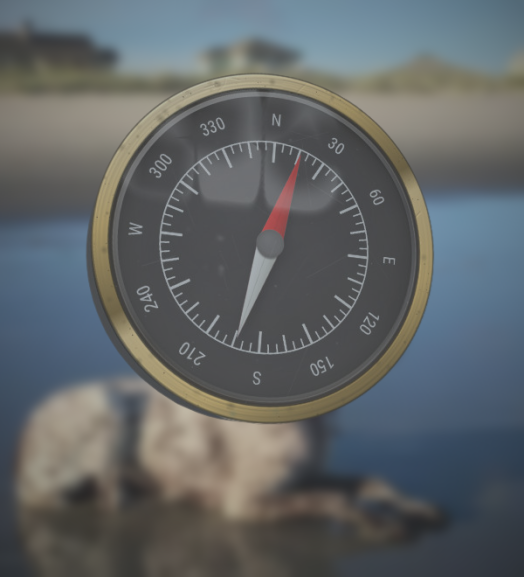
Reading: {"value": 15, "unit": "°"}
